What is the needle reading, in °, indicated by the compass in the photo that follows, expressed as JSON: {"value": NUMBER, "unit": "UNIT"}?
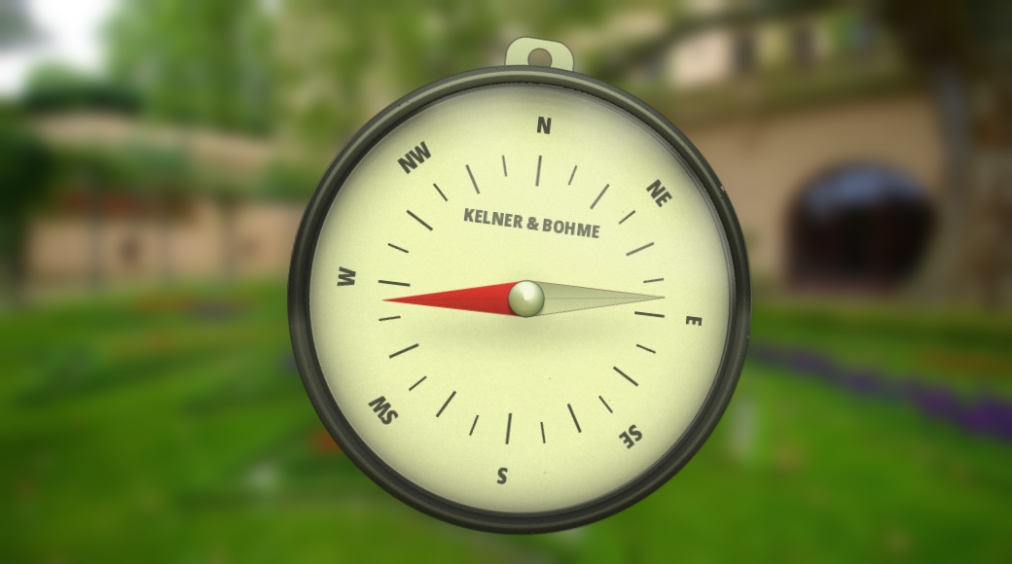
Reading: {"value": 262.5, "unit": "°"}
